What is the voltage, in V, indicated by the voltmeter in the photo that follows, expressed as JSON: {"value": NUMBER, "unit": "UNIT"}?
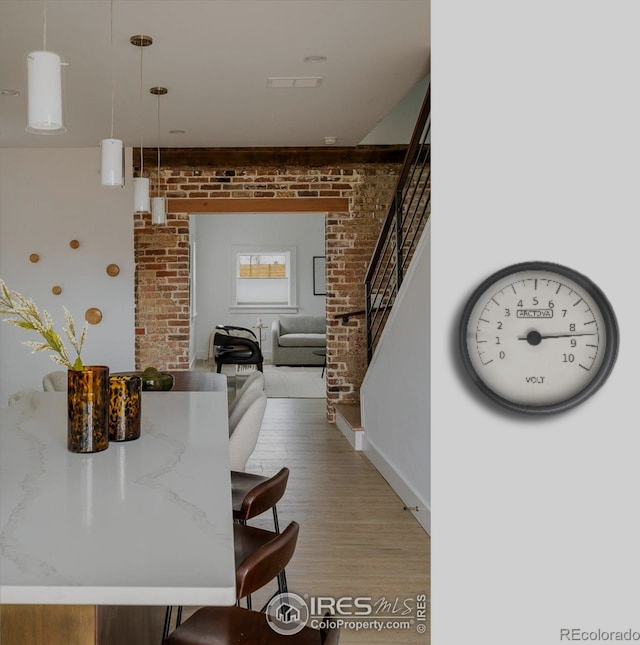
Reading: {"value": 8.5, "unit": "V"}
